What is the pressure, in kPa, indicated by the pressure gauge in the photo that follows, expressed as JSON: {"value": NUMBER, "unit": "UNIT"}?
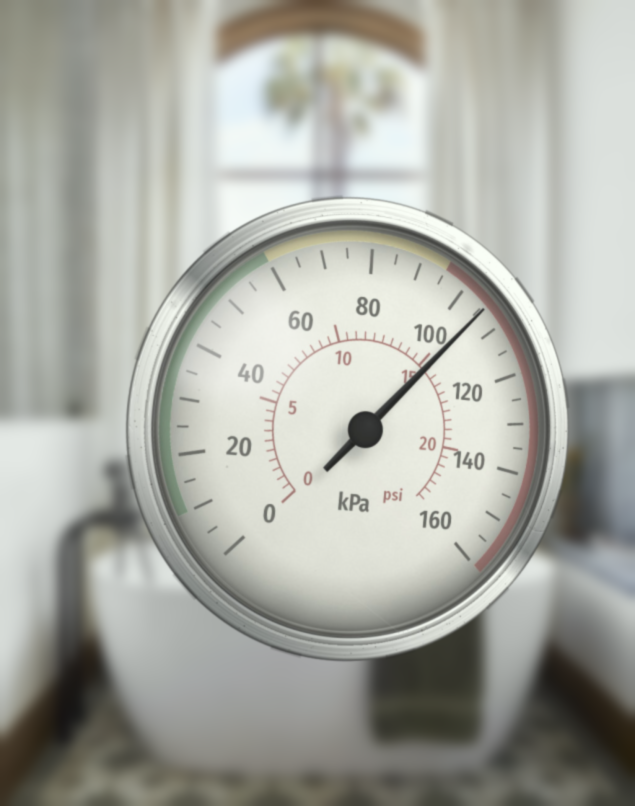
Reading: {"value": 105, "unit": "kPa"}
